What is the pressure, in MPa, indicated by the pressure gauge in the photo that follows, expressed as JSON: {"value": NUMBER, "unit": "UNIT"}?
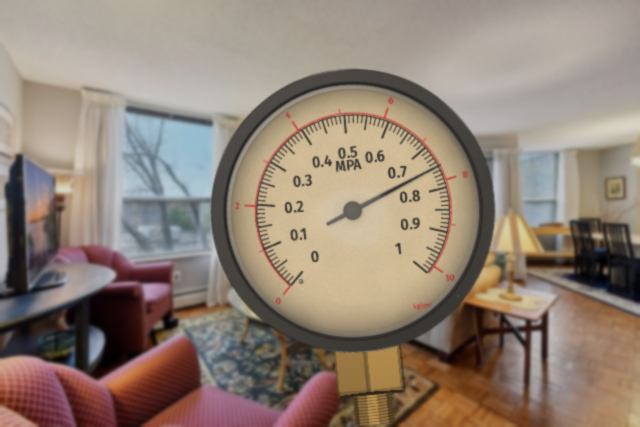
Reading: {"value": 0.75, "unit": "MPa"}
